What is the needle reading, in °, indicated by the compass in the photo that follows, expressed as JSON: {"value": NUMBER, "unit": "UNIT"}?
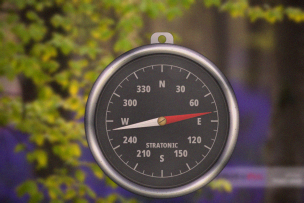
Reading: {"value": 80, "unit": "°"}
